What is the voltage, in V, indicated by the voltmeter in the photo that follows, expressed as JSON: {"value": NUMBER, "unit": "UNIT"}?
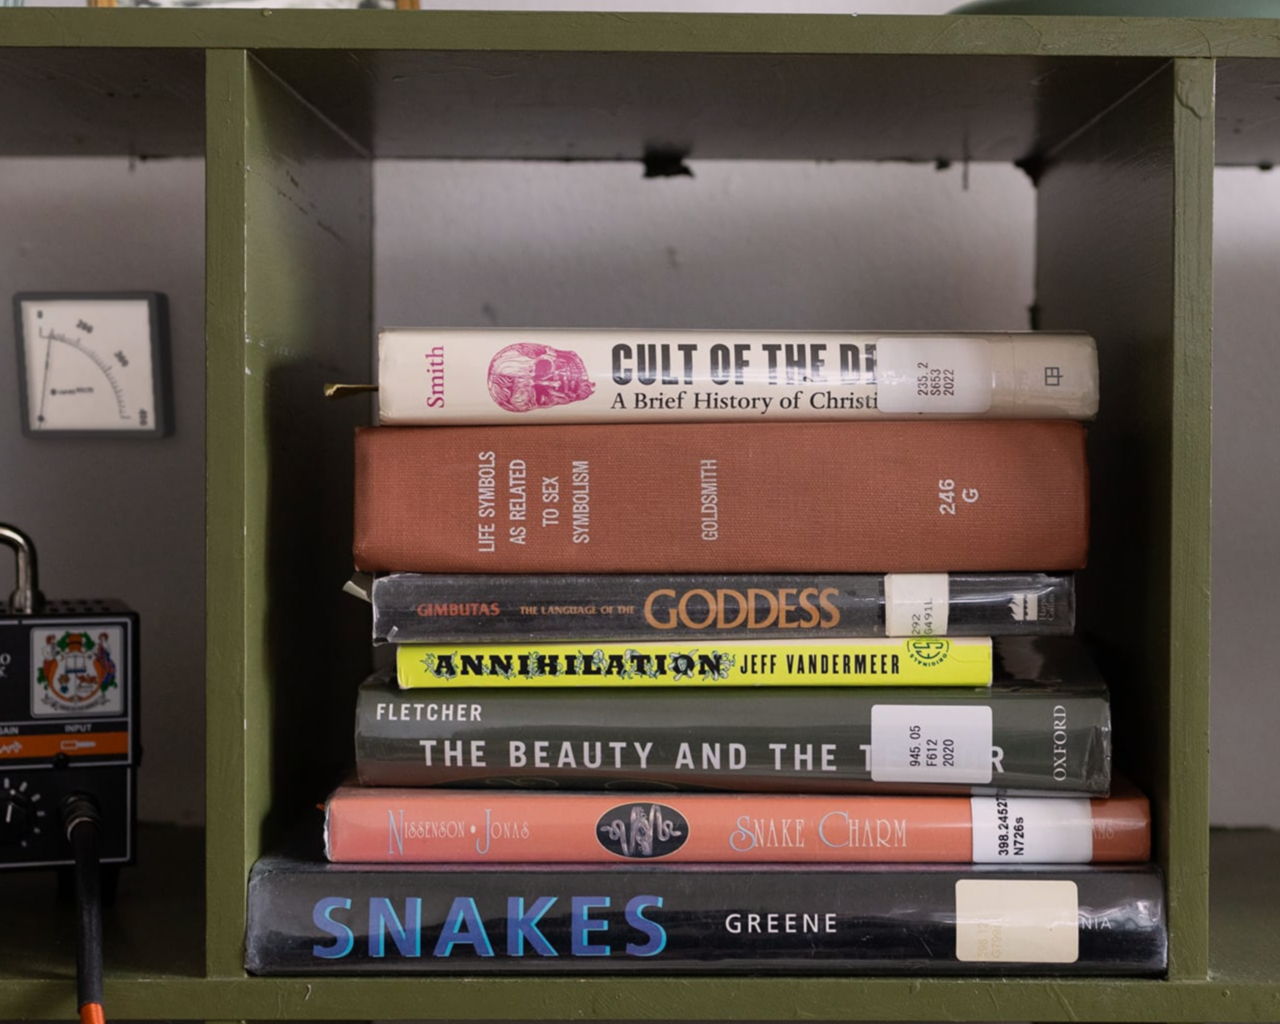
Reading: {"value": 100, "unit": "V"}
